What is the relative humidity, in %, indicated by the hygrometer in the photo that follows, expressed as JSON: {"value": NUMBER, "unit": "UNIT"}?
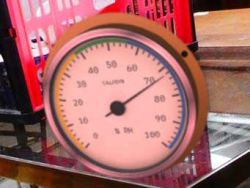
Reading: {"value": 72, "unit": "%"}
